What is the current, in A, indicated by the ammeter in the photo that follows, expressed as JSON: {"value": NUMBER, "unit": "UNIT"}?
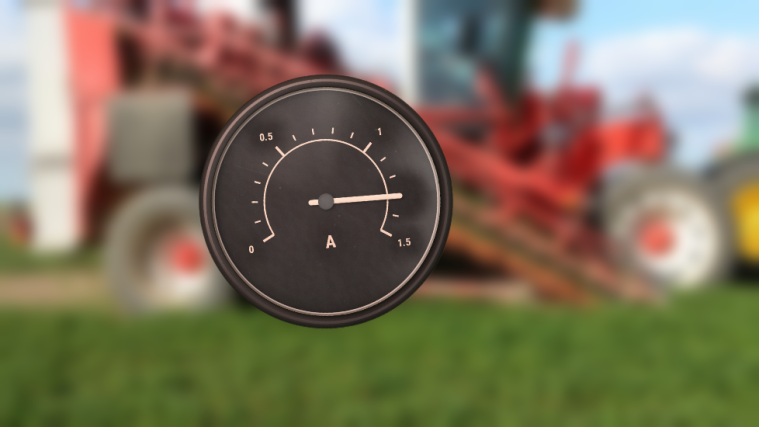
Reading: {"value": 1.3, "unit": "A"}
